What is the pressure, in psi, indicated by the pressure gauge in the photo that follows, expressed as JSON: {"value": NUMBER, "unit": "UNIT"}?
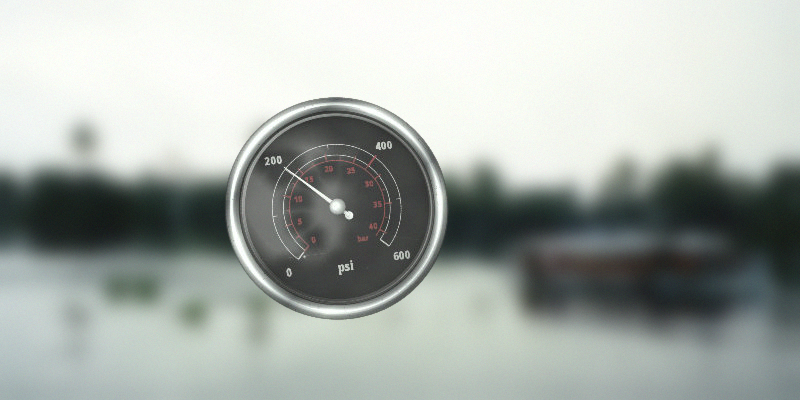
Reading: {"value": 200, "unit": "psi"}
